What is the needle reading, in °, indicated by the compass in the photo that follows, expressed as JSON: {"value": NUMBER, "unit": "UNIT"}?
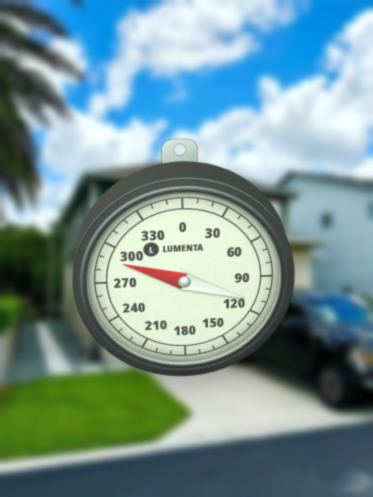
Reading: {"value": 290, "unit": "°"}
